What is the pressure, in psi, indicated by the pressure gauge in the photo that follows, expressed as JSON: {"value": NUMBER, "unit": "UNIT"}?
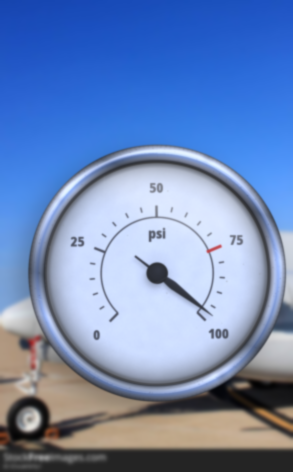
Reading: {"value": 97.5, "unit": "psi"}
